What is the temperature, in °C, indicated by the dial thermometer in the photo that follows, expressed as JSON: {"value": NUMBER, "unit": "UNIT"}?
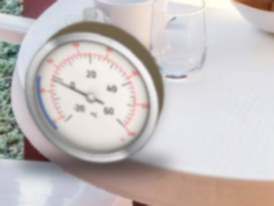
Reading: {"value": 0, "unit": "°C"}
